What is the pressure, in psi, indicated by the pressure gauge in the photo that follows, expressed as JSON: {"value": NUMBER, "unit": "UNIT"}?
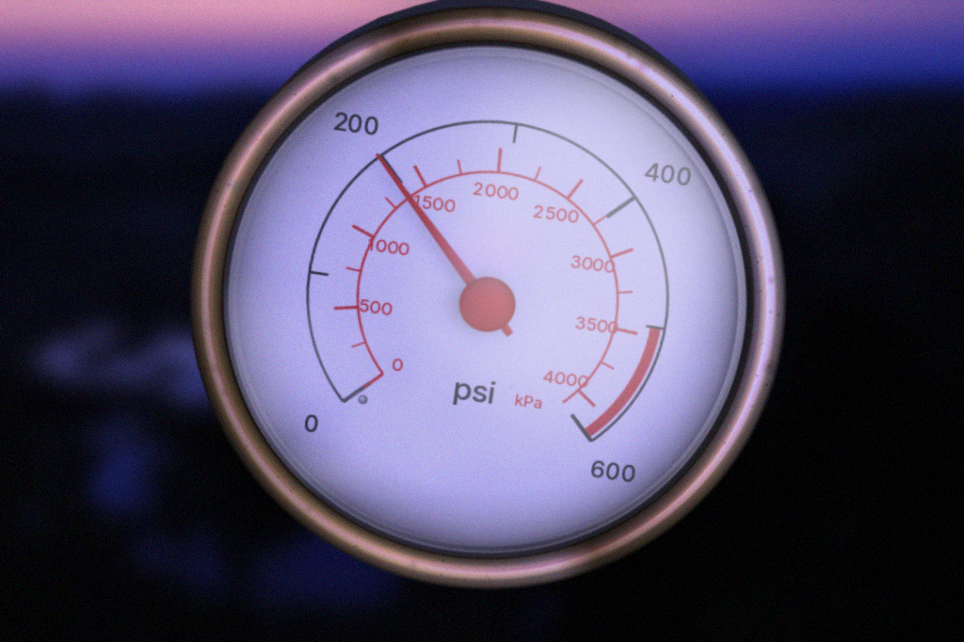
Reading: {"value": 200, "unit": "psi"}
